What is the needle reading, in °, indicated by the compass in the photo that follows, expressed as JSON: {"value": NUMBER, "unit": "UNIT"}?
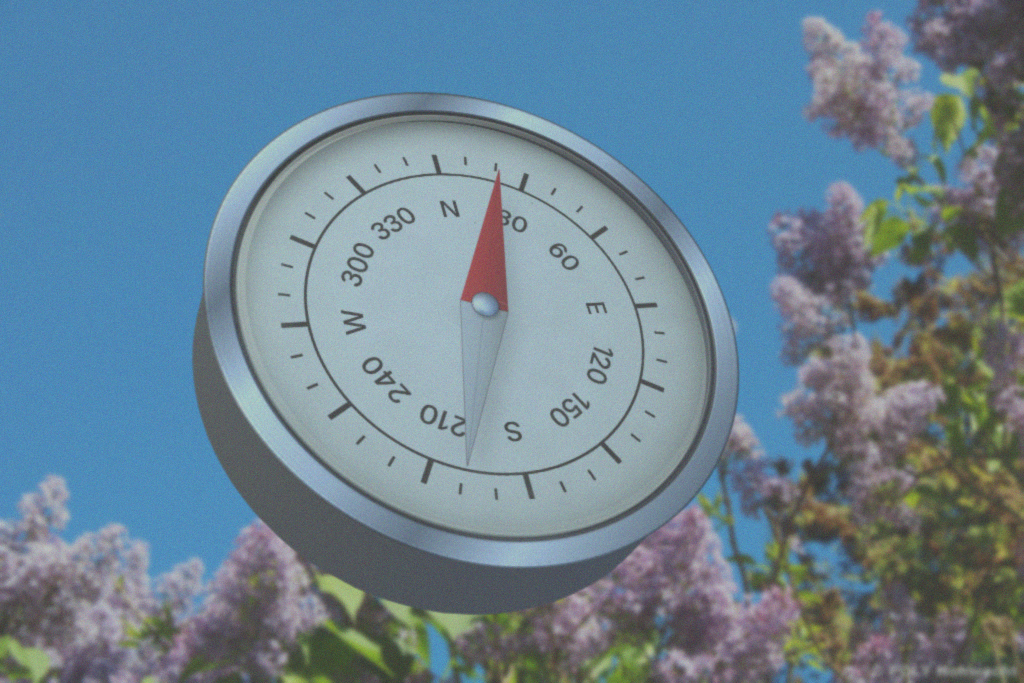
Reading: {"value": 20, "unit": "°"}
